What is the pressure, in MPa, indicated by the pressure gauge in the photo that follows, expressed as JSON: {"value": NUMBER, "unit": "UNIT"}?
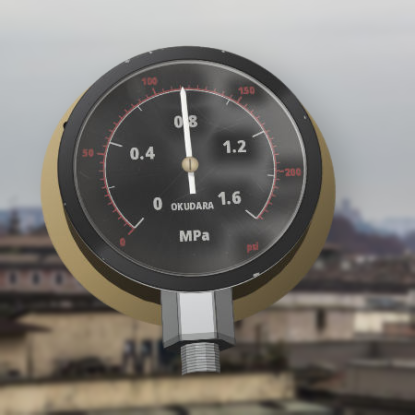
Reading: {"value": 0.8, "unit": "MPa"}
